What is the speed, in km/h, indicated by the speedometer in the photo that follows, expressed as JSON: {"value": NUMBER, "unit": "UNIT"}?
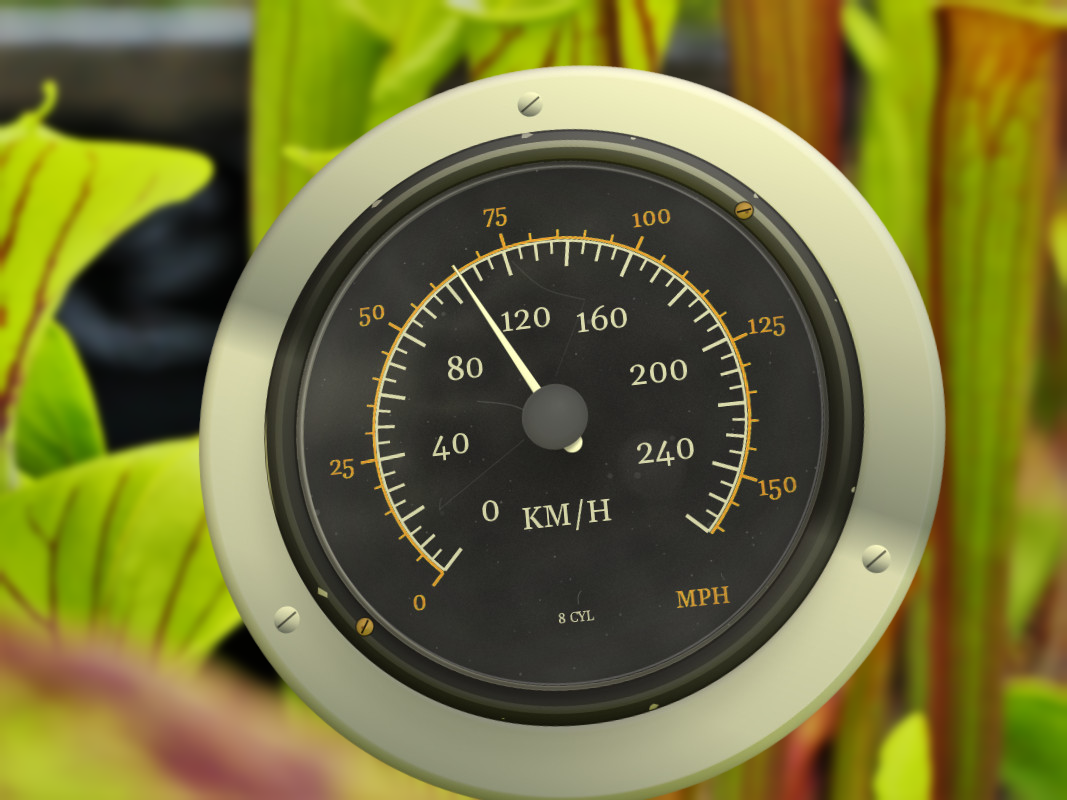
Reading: {"value": 105, "unit": "km/h"}
